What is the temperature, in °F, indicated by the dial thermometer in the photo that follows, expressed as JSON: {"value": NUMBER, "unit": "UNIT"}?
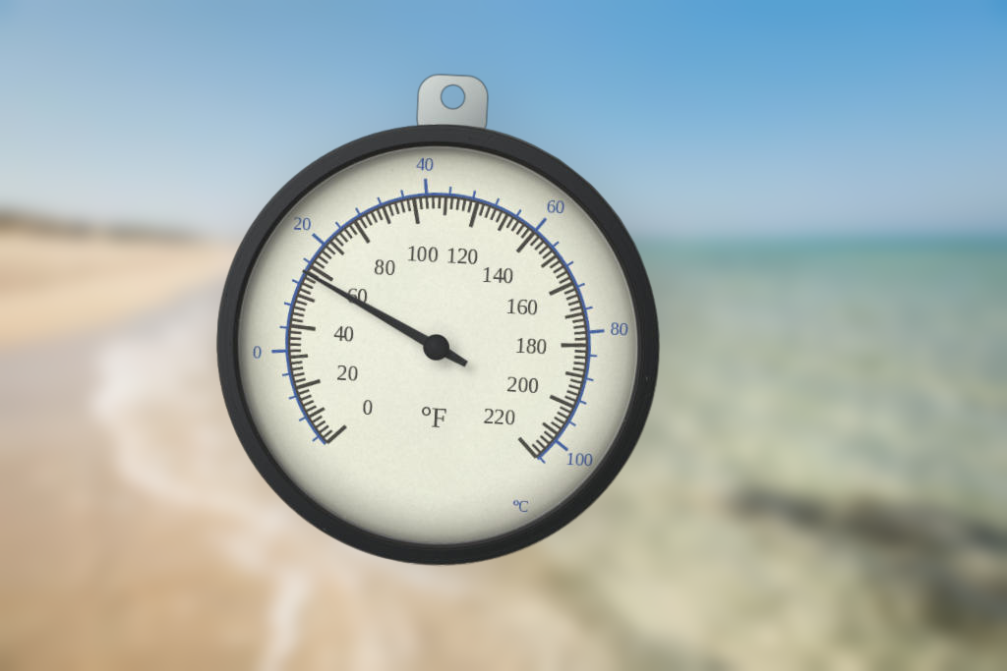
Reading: {"value": 58, "unit": "°F"}
